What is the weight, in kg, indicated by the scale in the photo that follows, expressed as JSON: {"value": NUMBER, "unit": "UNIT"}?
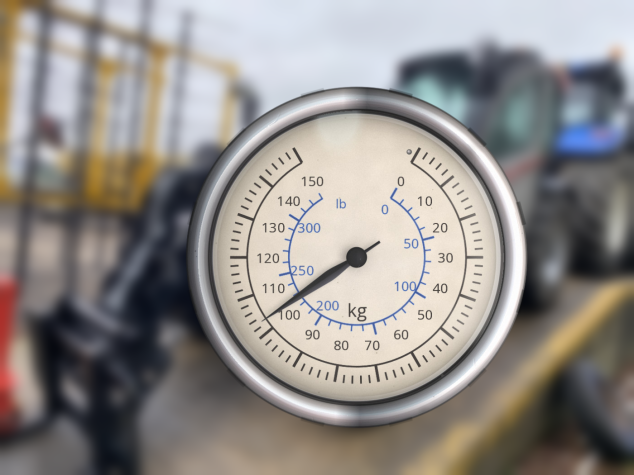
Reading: {"value": 103, "unit": "kg"}
